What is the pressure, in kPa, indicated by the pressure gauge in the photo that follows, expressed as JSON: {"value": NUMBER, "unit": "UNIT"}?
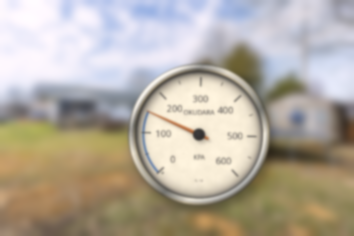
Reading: {"value": 150, "unit": "kPa"}
